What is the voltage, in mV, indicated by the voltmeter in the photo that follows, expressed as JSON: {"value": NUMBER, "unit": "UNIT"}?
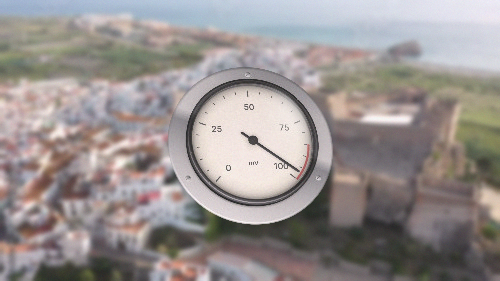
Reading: {"value": 97.5, "unit": "mV"}
